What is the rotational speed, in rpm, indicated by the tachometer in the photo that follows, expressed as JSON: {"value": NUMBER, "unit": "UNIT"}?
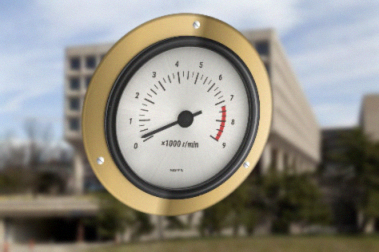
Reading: {"value": 250, "unit": "rpm"}
